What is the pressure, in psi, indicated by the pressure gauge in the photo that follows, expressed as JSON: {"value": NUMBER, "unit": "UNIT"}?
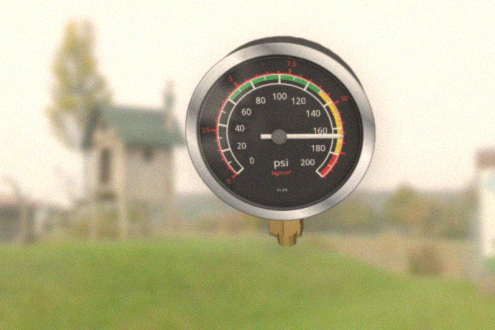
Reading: {"value": 165, "unit": "psi"}
